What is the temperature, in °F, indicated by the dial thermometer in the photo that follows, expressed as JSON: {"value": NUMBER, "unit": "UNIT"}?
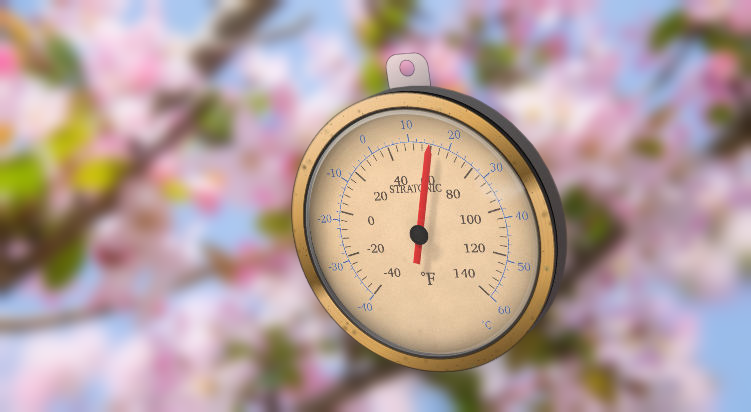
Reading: {"value": 60, "unit": "°F"}
